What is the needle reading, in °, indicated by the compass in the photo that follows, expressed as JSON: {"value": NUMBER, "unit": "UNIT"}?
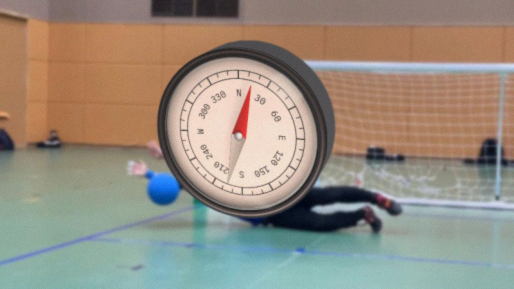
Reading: {"value": 15, "unit": "°"}
